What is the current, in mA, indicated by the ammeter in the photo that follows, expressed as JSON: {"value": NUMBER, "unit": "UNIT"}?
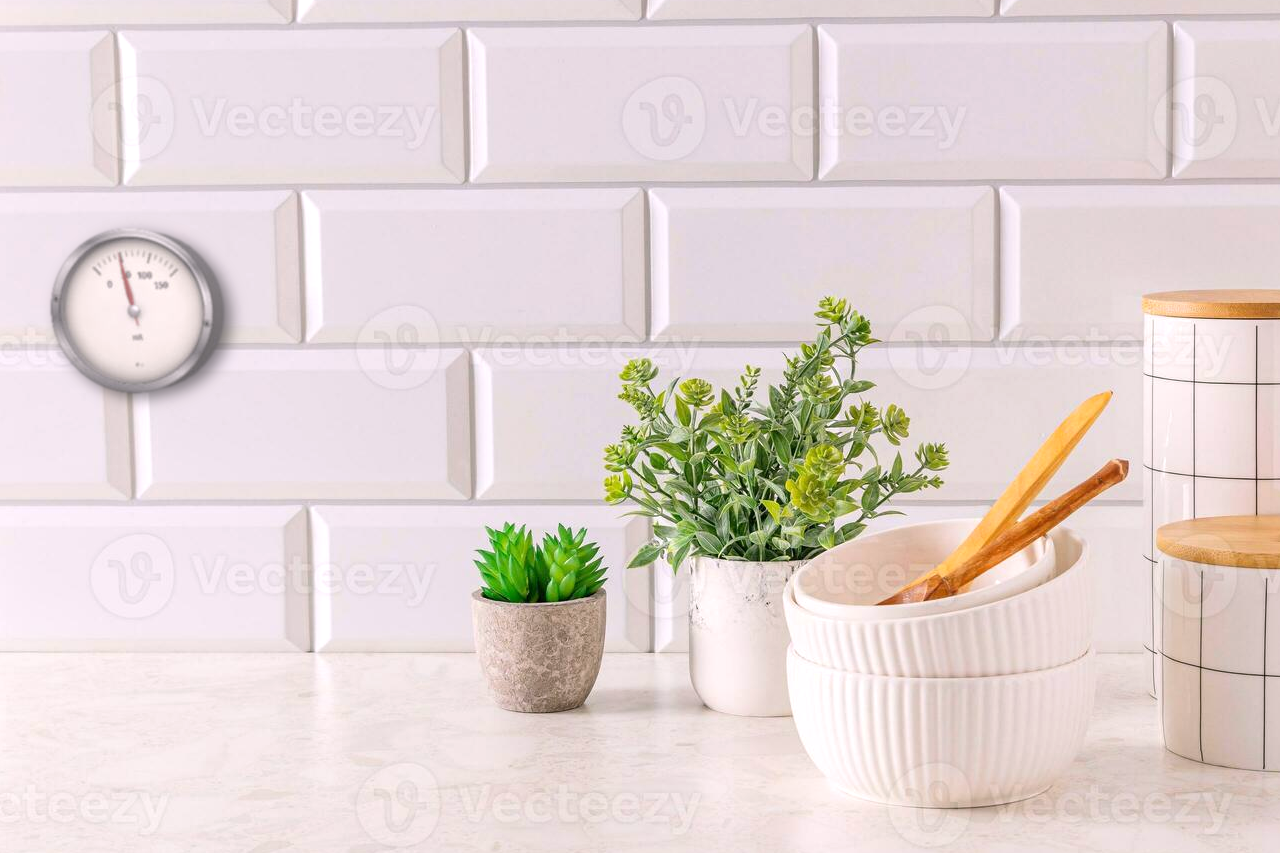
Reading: {"value": 50, "unit": "mA"}
